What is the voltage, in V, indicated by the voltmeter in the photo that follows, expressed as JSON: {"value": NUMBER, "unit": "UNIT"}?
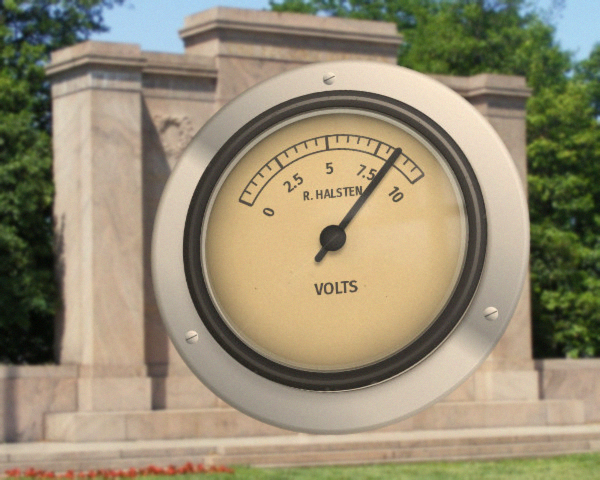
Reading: {"value": 8.5, "unit": "V"}
